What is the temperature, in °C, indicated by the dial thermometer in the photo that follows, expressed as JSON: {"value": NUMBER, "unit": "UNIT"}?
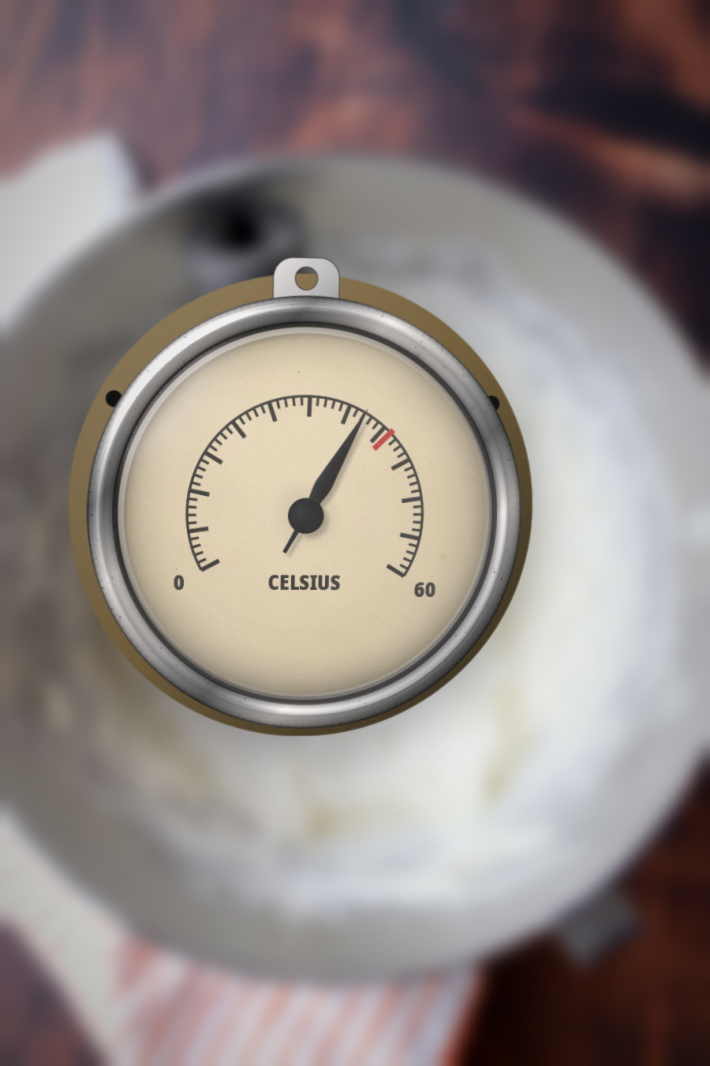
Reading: {"value": 37, "unit": "°C"}
